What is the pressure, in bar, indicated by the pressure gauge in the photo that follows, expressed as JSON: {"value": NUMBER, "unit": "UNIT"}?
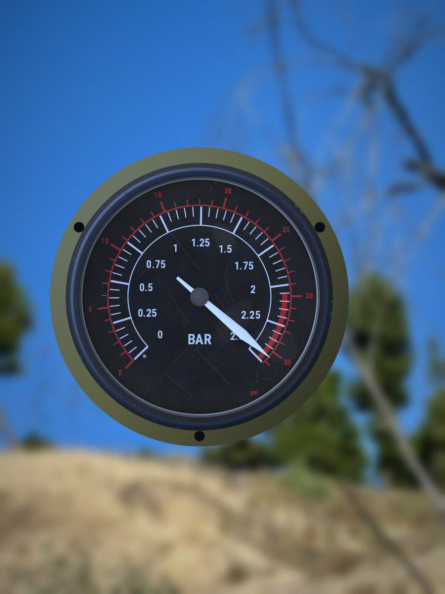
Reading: {"value": 2.45, "unit": "bar"}
